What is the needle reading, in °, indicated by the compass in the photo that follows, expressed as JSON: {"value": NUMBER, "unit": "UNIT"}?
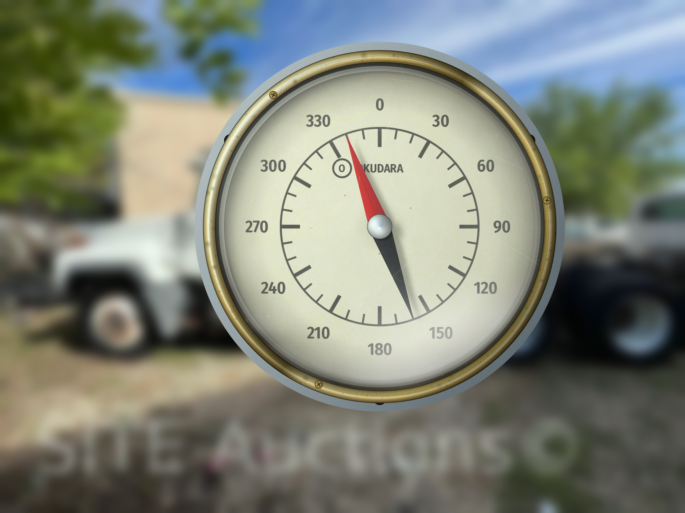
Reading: {"value": 340, "unit": "°"}
